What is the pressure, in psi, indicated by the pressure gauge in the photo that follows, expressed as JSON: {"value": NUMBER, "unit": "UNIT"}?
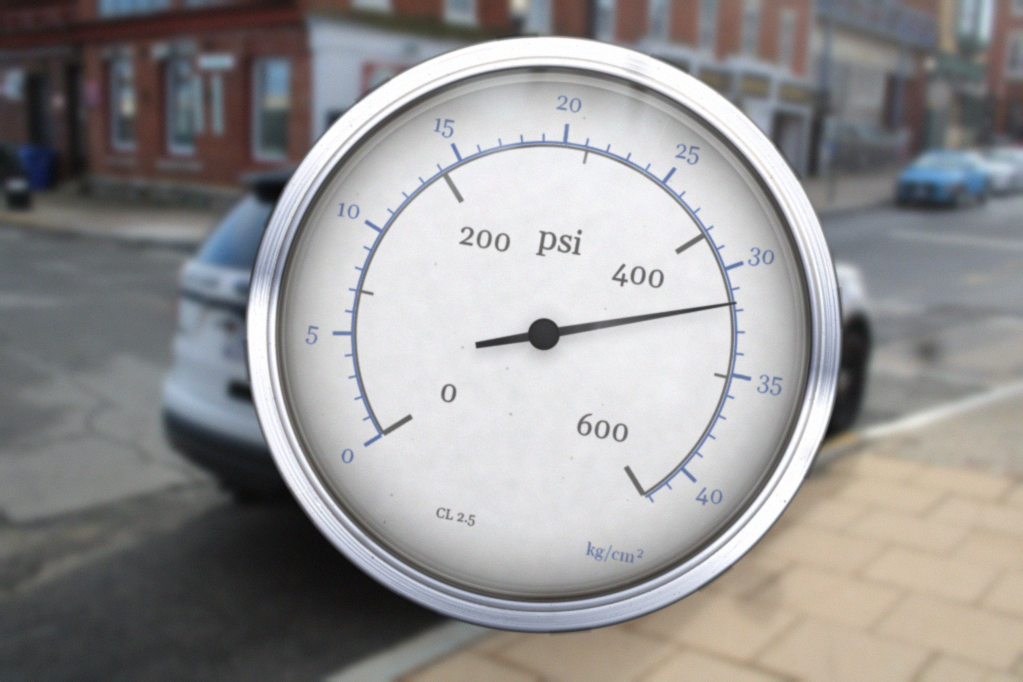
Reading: {"value": 450, "unit": "psi"}
